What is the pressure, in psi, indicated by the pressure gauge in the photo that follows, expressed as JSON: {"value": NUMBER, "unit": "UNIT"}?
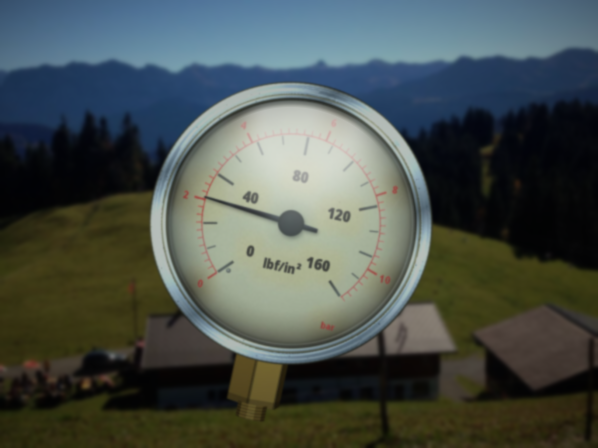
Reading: {"value": 30, "unit": "psi"}
